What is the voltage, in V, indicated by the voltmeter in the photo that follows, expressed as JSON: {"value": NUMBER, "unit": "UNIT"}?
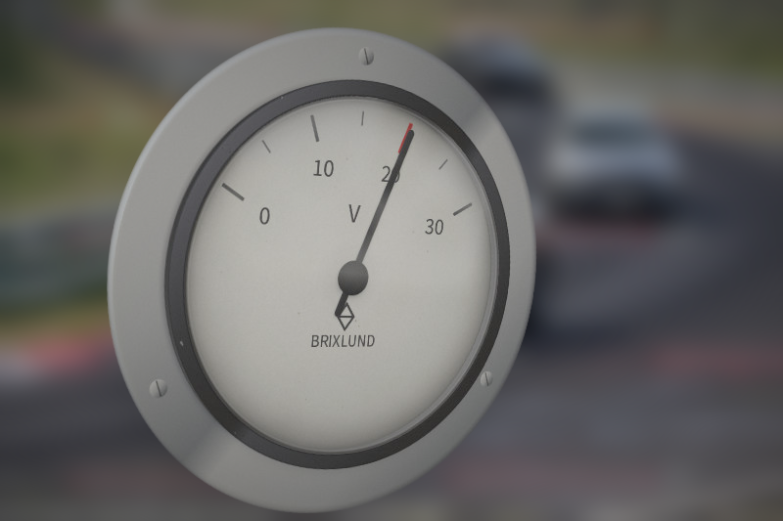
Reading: {"value": 20, "unit": "V"}
